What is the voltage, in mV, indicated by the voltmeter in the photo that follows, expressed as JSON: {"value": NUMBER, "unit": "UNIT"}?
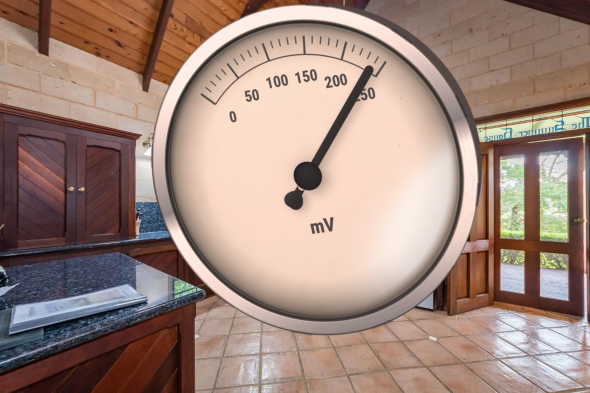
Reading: {"value": 240, "unit": "mV"}
